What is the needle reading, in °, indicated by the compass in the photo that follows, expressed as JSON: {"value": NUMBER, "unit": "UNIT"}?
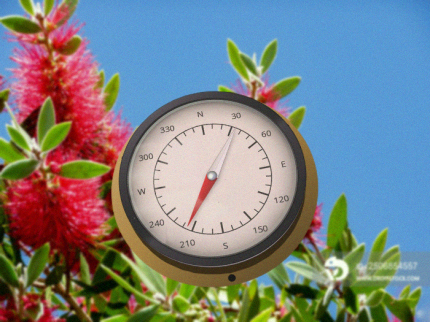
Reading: {"value": 215, "unit": "°"}
